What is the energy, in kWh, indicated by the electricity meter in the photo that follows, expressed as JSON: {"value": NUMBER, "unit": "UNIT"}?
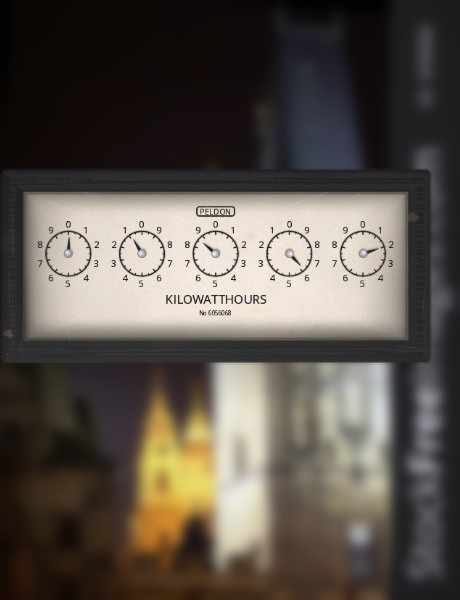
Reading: {"value": 862, "unit": "kWh"}
